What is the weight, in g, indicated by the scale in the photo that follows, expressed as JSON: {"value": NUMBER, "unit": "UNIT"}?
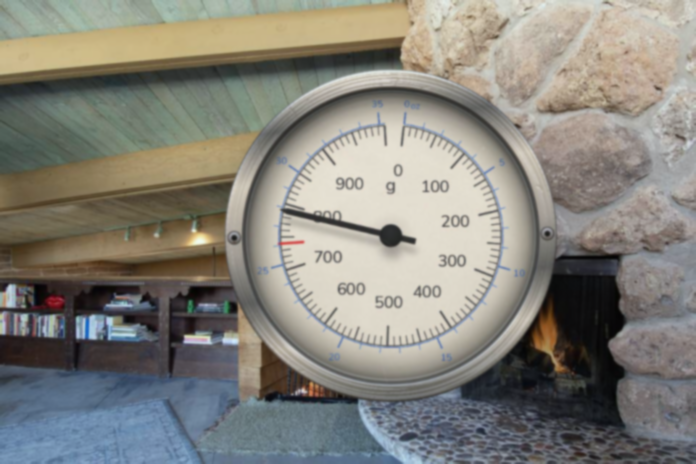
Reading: {"value": 790, "unit": "g"}
